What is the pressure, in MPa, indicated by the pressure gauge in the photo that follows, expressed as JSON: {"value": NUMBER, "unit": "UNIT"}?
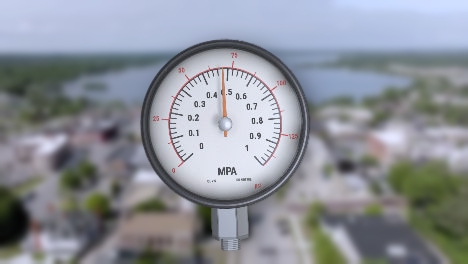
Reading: {"value": 0.48, "unit": "MPa"}
